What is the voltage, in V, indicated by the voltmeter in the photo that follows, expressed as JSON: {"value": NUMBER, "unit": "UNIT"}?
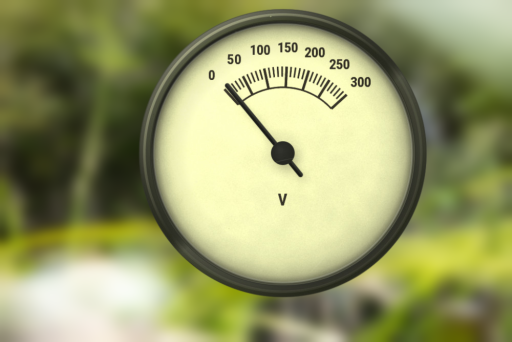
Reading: {"value": 10, "unit": "V"}
